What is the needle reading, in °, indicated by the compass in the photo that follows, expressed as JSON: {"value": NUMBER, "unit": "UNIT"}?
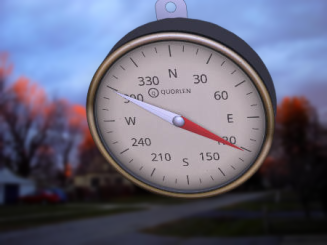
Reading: {"value": 120, "unit": "°"}
